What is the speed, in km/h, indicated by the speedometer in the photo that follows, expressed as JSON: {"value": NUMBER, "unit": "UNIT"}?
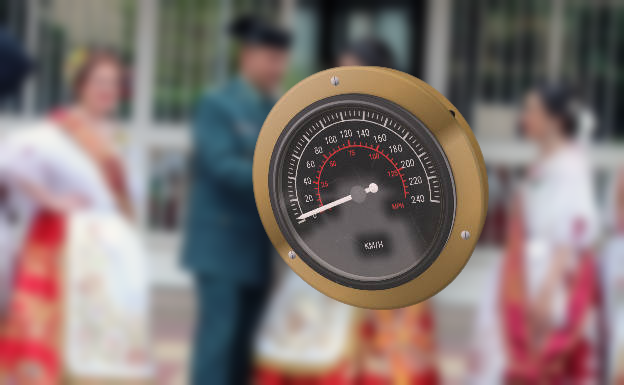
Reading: {"value": 4, "unit": "km/h"}
